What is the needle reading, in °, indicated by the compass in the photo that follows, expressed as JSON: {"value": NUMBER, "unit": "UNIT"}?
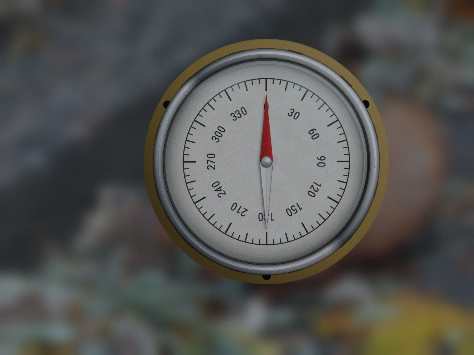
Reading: {"value": 0, "unit": "°"}
